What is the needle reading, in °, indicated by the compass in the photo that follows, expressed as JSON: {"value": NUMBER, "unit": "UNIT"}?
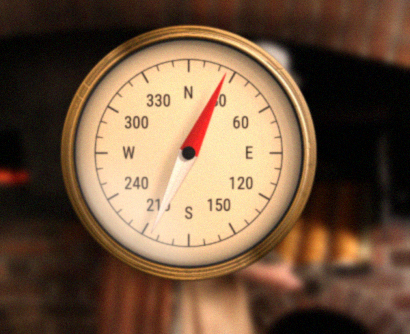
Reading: {"value": 25, "unit": "°"}
